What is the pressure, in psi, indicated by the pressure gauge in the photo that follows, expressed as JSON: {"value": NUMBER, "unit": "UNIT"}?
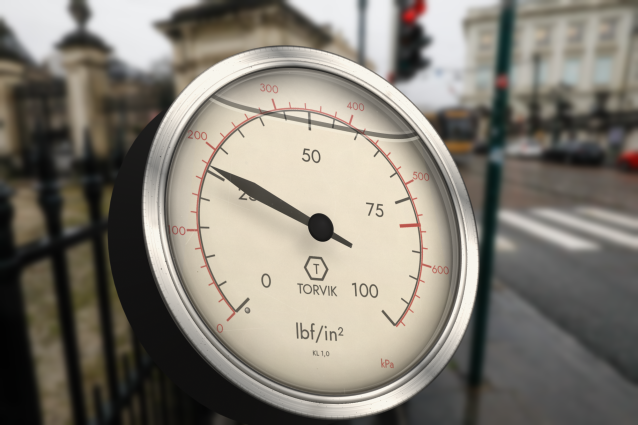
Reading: {"value": 25, "unit": "psi"}
